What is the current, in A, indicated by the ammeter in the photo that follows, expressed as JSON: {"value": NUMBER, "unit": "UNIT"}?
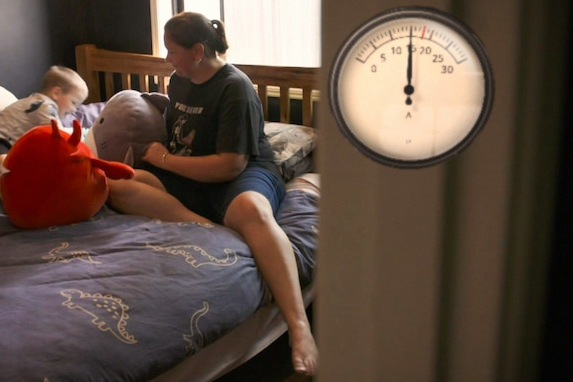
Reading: {"value": 15, "unit": "A"}
